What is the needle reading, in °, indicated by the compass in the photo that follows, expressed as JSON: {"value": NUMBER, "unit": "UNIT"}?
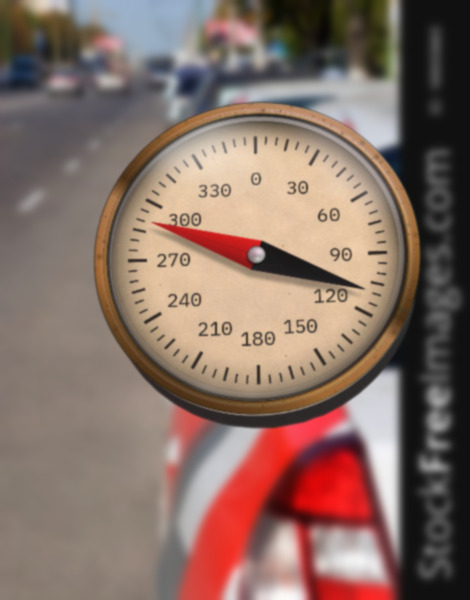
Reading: {"value": 290, "unit": "°"}
